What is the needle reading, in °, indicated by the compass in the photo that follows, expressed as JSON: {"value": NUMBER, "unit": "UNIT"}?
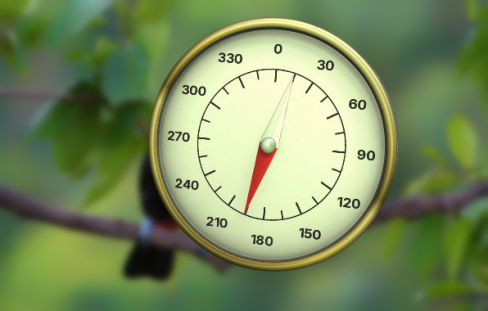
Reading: {"value": 195, "unit": "°"}
